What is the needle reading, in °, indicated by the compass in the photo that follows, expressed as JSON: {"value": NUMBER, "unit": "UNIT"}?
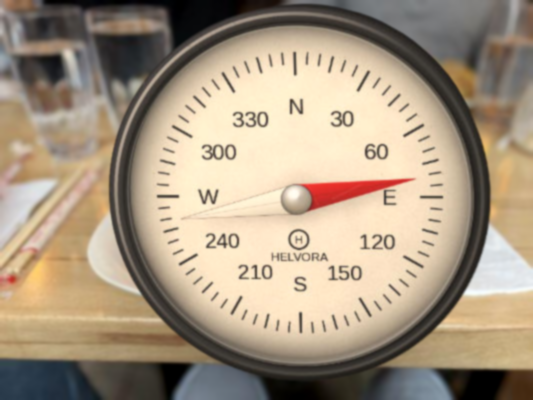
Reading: {"value": 80, "unit": "°"}
